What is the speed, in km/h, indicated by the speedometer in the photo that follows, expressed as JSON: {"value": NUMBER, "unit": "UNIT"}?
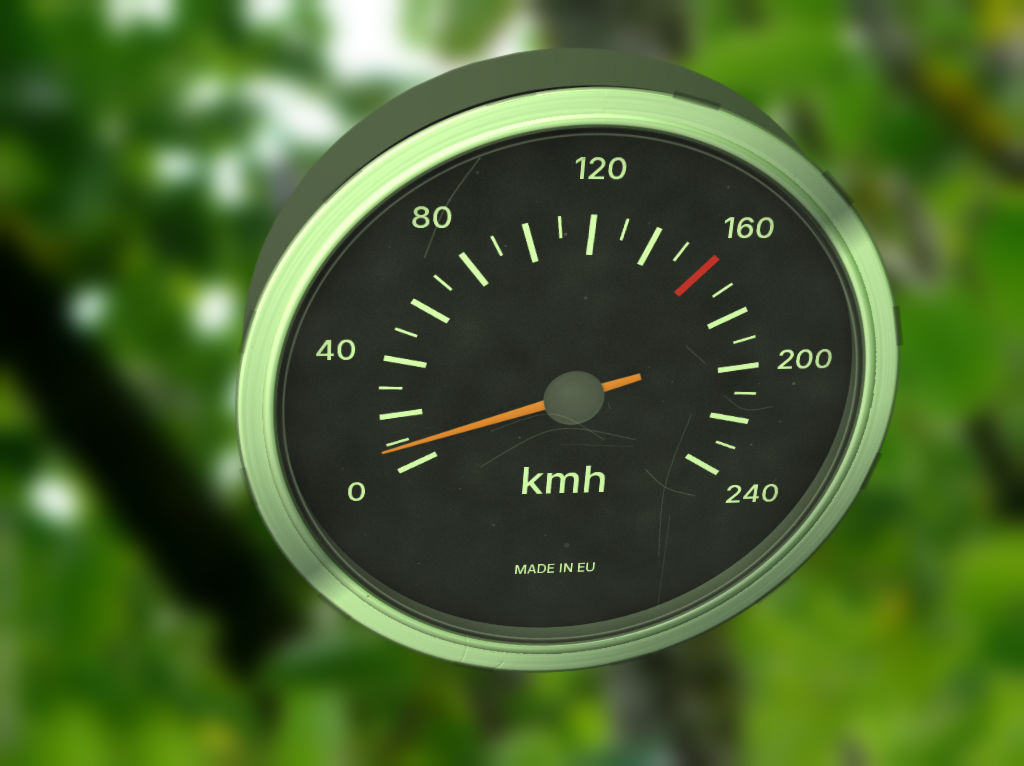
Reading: {"value": 10, "unit": "km/h"}
